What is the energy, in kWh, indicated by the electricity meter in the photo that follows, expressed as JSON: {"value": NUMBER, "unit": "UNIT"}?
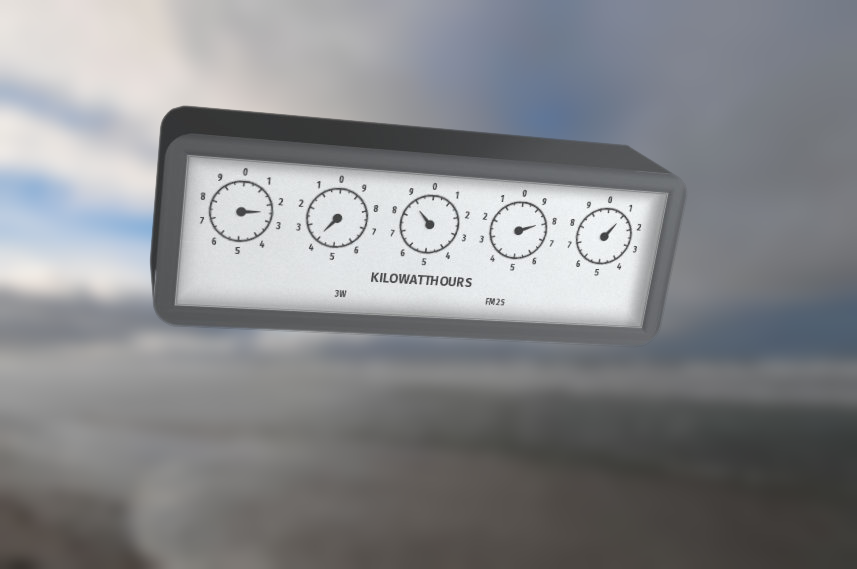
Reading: {"value": 23881, "unit": "kWh"}
